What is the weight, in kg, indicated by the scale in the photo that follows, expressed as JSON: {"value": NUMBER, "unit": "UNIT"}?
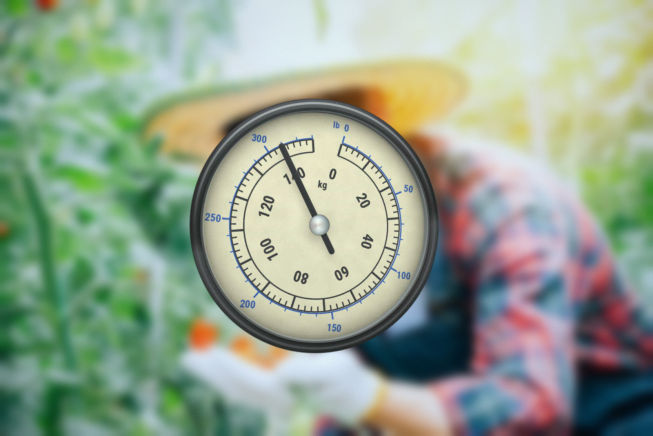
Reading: {"value": 140, "unit": "kg"}
